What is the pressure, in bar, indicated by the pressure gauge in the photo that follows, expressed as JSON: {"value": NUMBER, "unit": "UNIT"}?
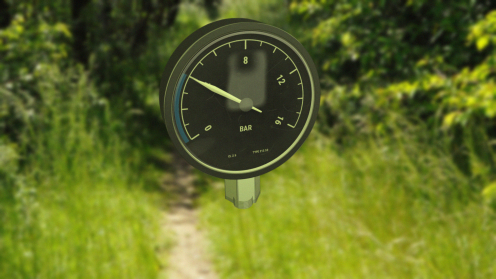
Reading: {"value": 4, "unit": "bar"}
